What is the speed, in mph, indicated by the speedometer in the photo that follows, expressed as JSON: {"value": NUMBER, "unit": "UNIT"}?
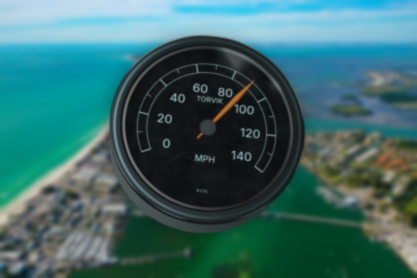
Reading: {"value": 90, "unit": "mph"}
